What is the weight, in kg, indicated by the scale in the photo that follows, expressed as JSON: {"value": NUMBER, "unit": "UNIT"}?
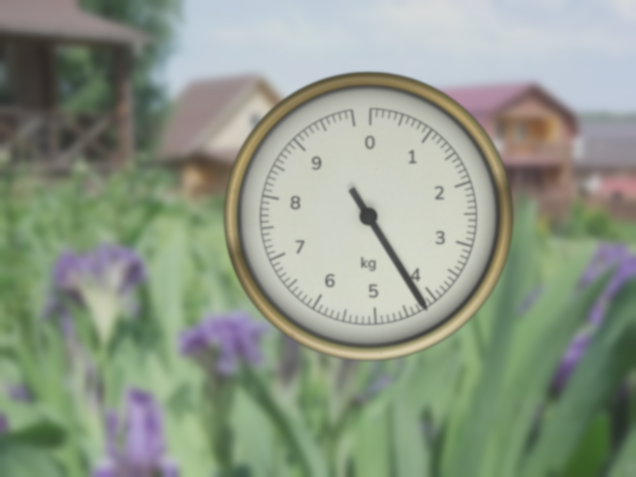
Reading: {"value": 4.2, "unit": "kg"}
